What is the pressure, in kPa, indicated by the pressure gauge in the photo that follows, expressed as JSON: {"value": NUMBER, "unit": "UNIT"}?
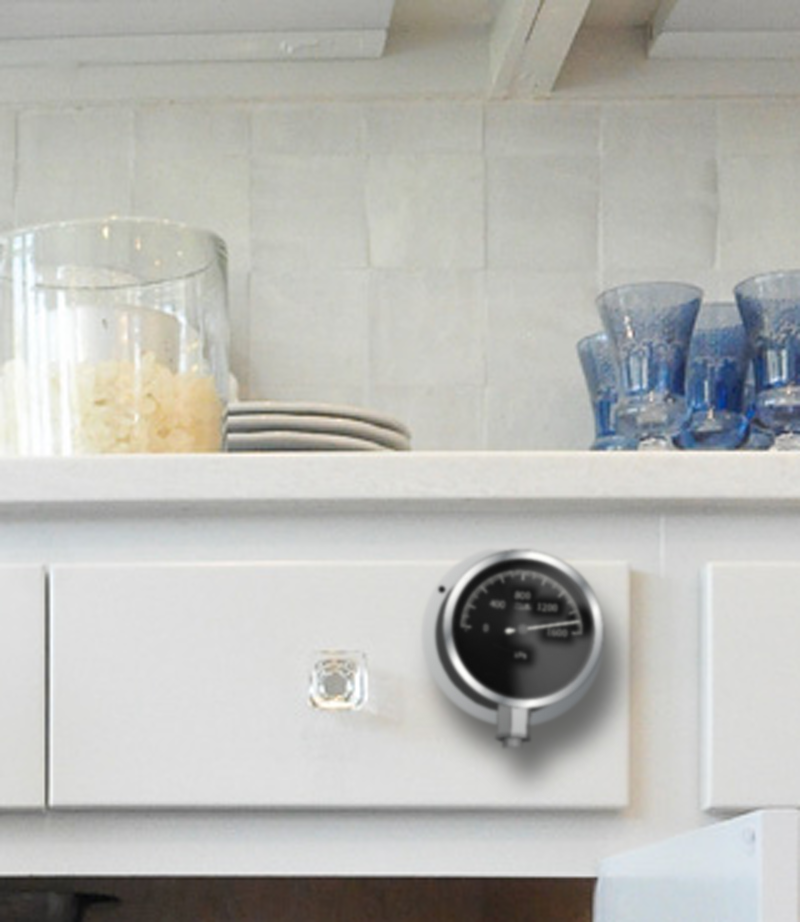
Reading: {"value": 1500, "unit": "kPa"}
